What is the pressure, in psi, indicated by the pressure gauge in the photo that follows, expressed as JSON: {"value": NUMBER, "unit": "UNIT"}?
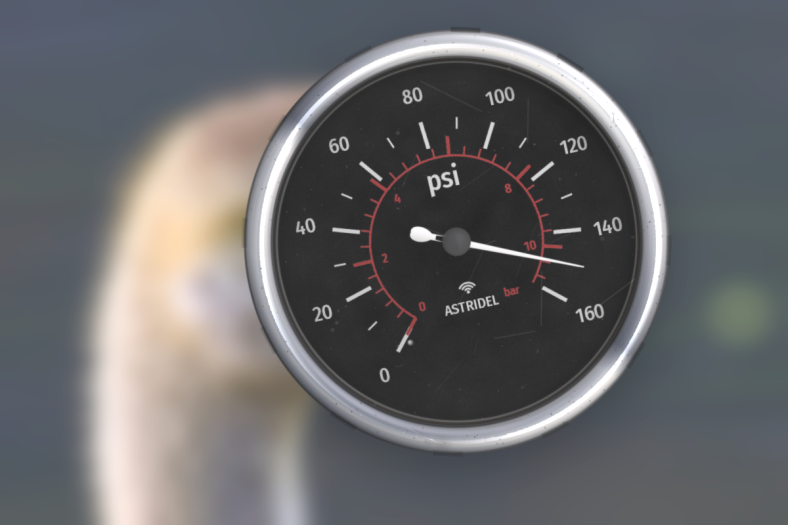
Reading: {"value": 150, "unit": "psi"}
